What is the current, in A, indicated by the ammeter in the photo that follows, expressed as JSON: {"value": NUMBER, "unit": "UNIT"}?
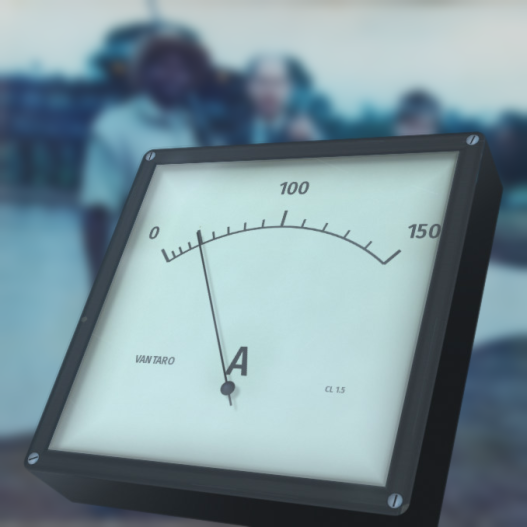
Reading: {"value": 50, "unit": "A"}
